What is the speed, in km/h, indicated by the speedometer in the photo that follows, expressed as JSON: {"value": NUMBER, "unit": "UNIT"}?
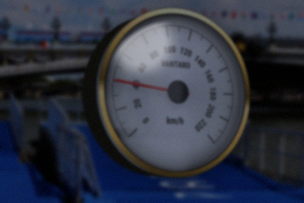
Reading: {"value": 40, "unit": "km/h"}
